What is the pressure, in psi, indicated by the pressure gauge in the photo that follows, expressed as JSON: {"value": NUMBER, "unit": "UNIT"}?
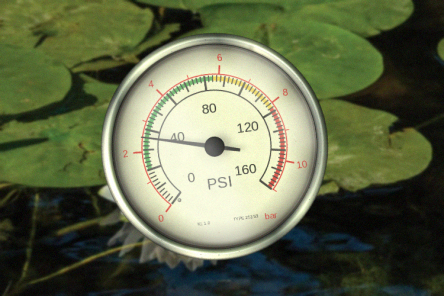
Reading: {"value": 36, "unit": "psi"}
